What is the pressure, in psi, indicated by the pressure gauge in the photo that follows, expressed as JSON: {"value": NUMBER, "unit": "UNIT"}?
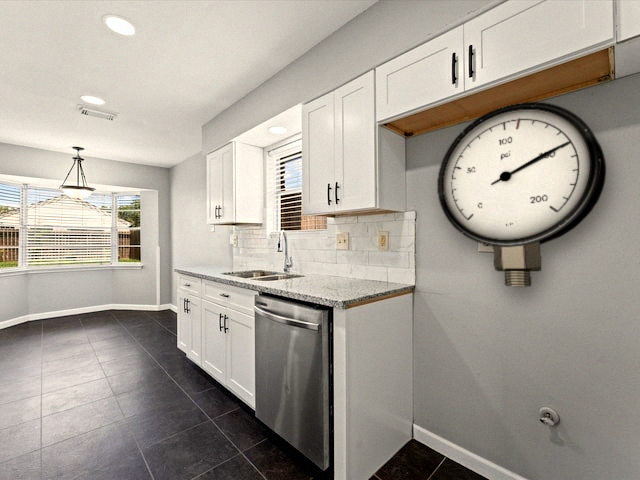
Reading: {"value": 150, "unit": "psi"}
